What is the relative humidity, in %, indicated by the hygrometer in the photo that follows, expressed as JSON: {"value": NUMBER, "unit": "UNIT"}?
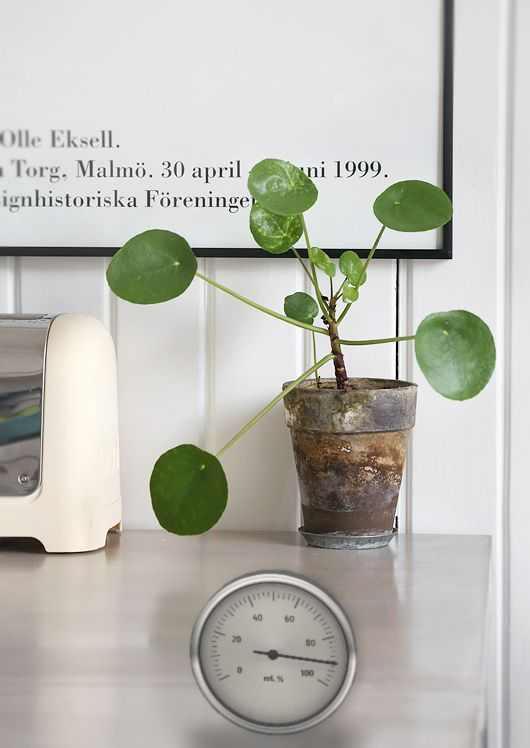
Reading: {"value": 90, "unit": "%"}
